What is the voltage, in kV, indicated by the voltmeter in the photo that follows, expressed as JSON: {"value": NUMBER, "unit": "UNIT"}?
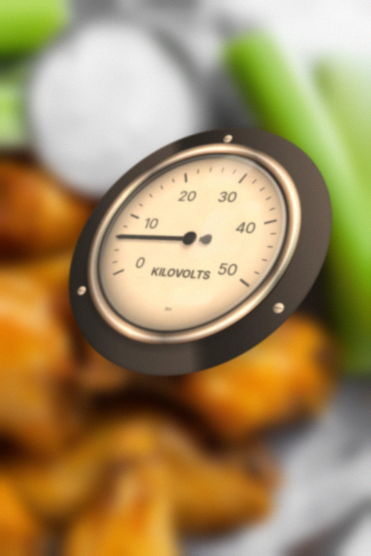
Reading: {"value": 6, "unit": "kV"}
